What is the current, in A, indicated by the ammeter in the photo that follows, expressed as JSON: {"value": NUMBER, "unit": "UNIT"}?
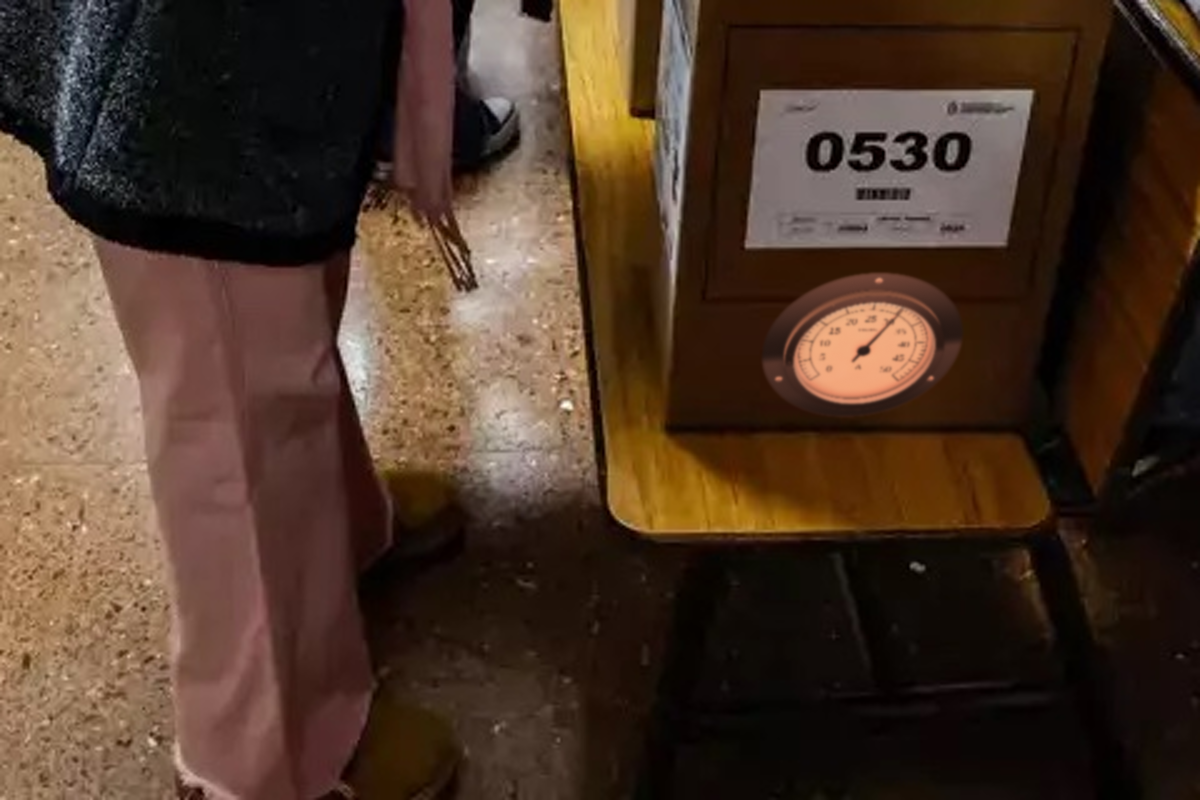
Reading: {"value": 30, "unit": "A"}
